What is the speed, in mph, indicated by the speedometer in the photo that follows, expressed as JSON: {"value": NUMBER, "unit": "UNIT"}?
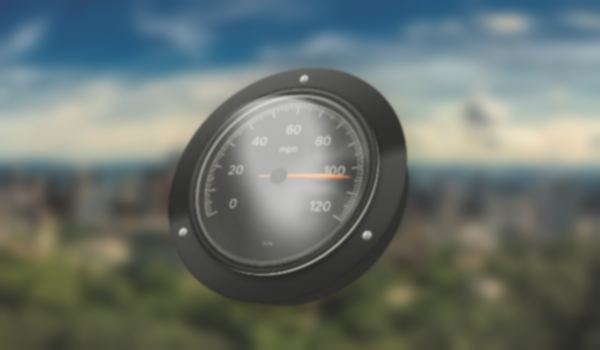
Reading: {"value": 105, "unit": "mph"}
